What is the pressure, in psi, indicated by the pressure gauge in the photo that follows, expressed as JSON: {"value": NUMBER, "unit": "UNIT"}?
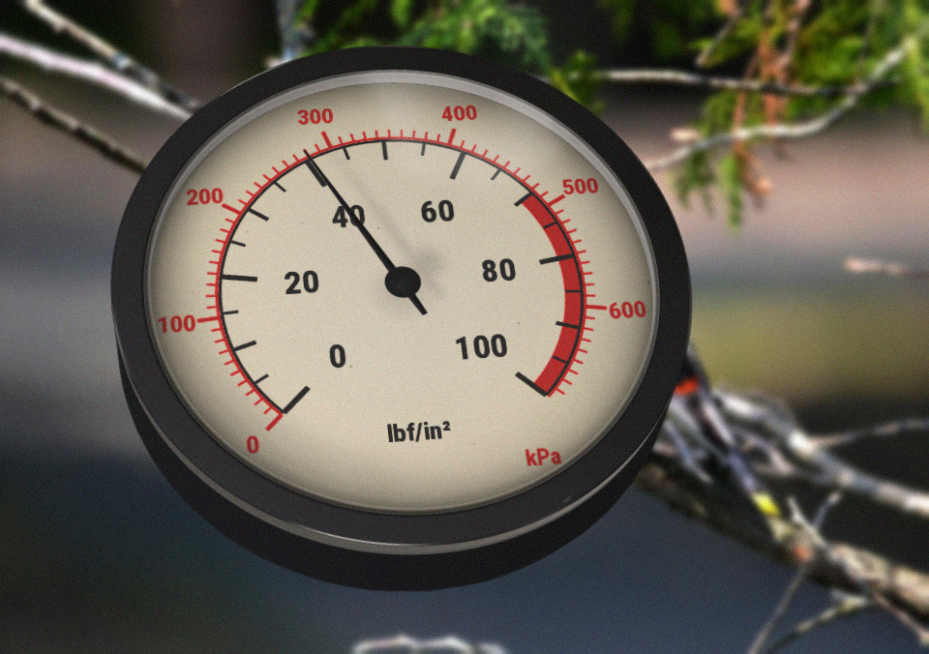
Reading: {"value": 40, "unit": "psi"}
